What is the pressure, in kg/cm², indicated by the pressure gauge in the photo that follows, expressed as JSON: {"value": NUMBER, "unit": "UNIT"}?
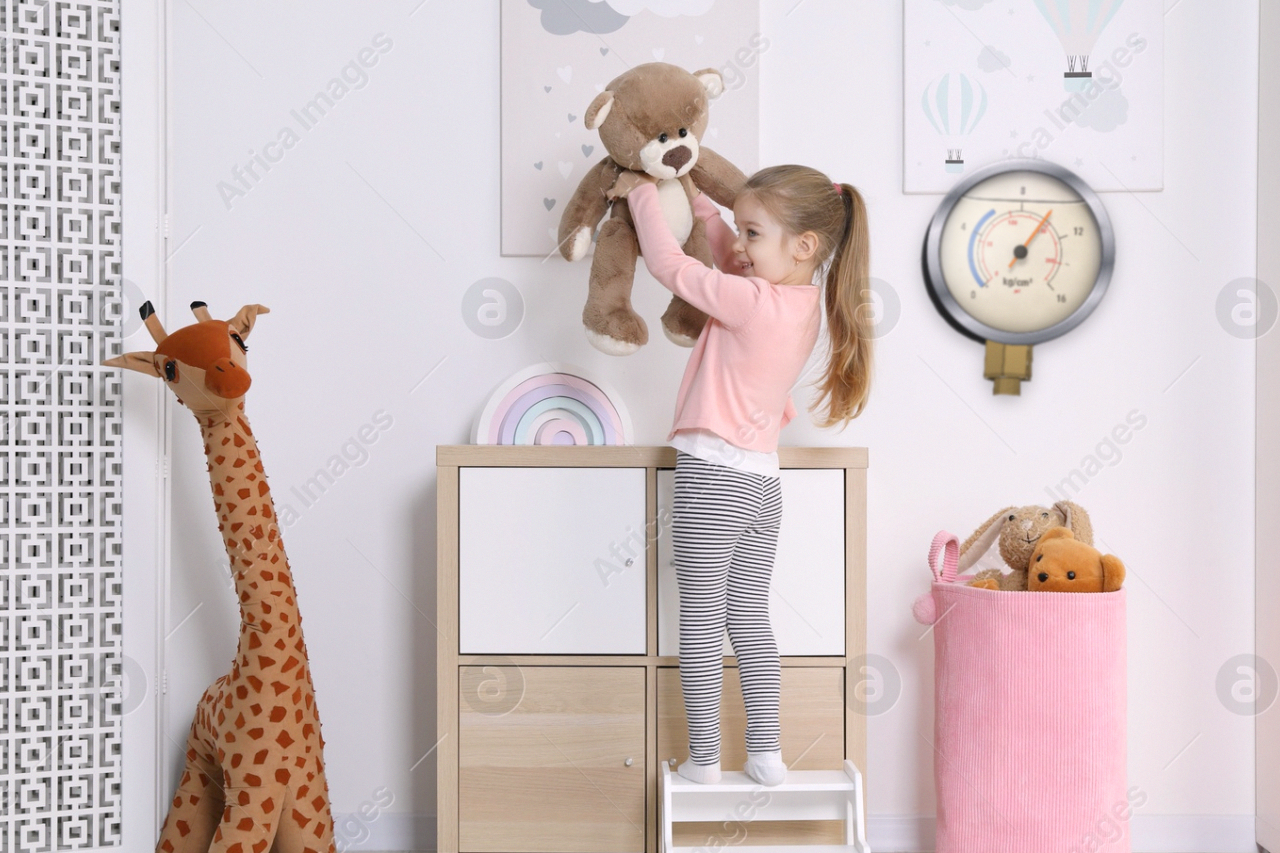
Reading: {"value": 10, "unit": "kg/cm²"}
